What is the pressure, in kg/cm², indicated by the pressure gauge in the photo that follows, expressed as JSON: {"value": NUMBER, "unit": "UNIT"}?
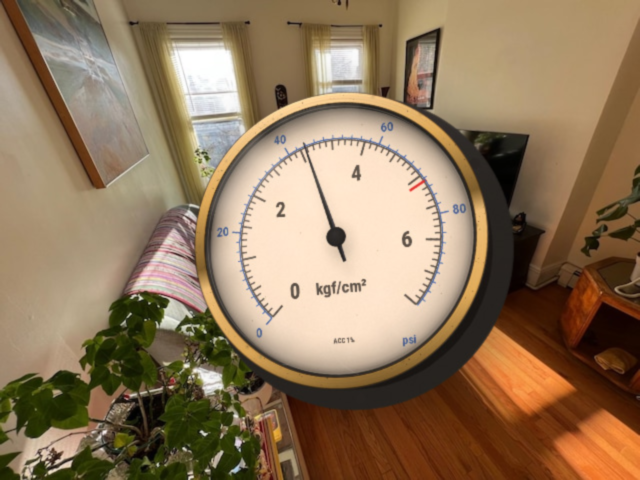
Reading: {"value": 3.1, "unit": "kg/cm²"}
